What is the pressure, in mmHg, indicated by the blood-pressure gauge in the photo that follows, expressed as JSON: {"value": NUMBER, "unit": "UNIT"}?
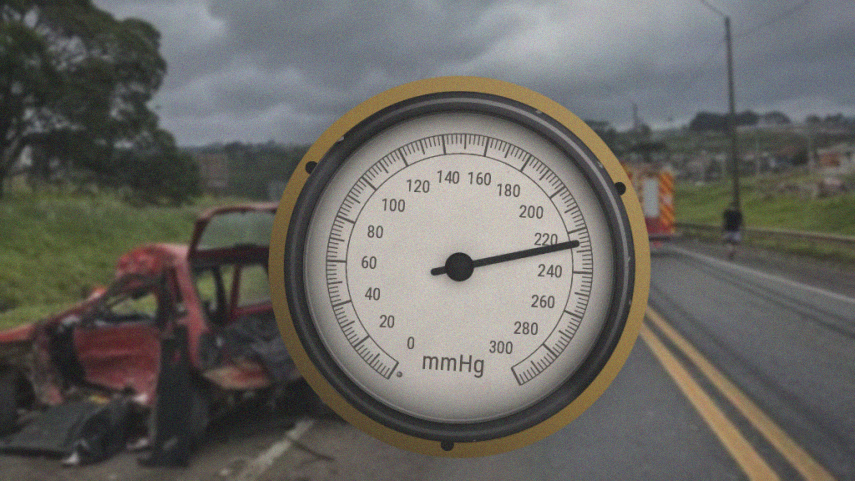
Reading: {"value": 226, "unit": "mmHg"}
